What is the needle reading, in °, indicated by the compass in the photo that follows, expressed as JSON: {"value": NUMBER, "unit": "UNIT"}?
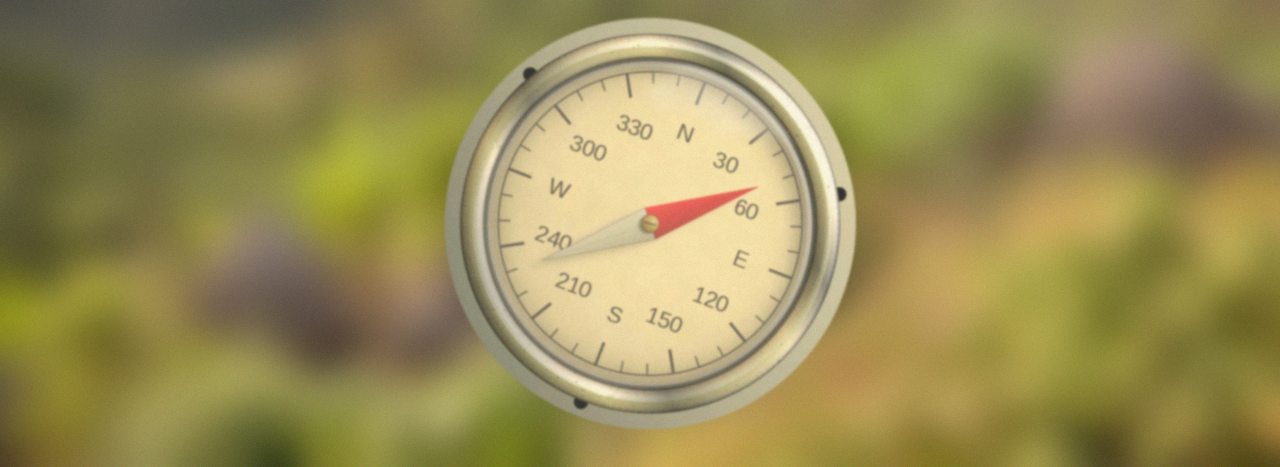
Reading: {"value": 50, "unit": "°"}
